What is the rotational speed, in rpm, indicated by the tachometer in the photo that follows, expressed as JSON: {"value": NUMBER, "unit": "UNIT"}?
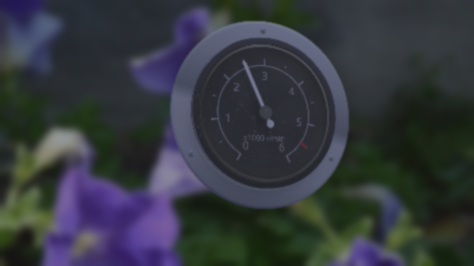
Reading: {"value": 2500, "unit": "rpm"}
